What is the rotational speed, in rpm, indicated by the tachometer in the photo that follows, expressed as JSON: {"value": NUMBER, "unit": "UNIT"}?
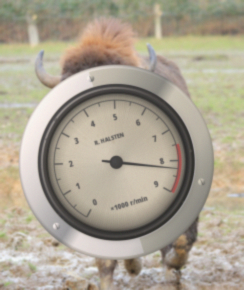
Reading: {"value": 8250, "unit": "rpm"}
